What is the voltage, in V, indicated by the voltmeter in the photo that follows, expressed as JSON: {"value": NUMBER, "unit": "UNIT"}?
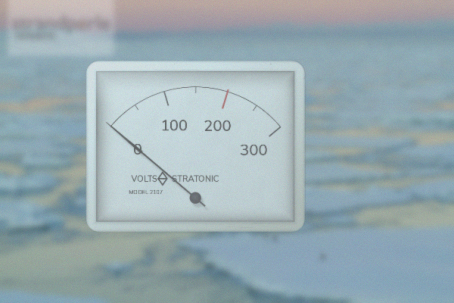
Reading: {"value": 0, "unit": "V"}
